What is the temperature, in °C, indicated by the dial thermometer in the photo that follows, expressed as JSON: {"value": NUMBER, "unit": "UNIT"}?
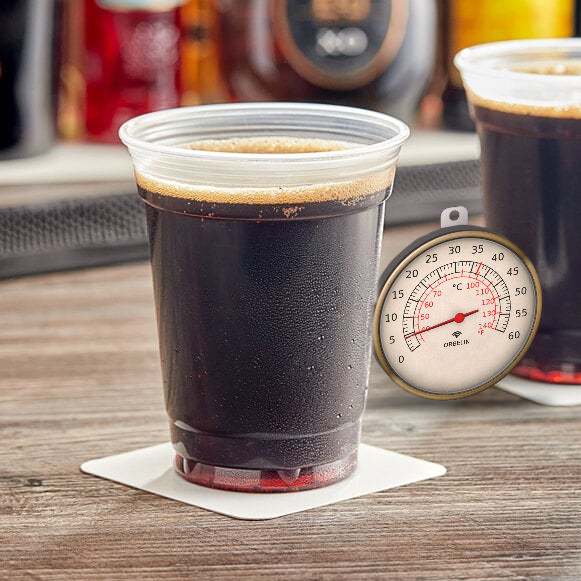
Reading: {"value": 5, "unit": "°C"}
